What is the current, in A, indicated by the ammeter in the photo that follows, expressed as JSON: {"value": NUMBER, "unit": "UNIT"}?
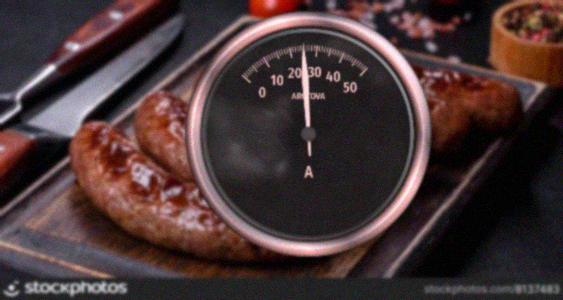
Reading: {"value": 25, "unit": "A"}
